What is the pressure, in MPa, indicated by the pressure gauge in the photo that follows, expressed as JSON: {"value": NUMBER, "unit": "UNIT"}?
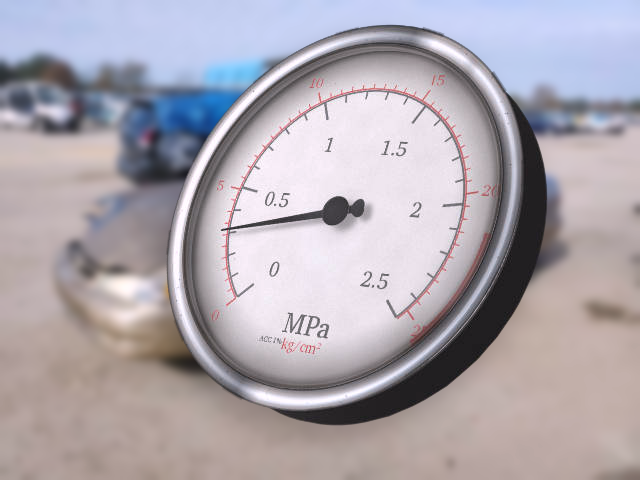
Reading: {"value": 0.3, "unit": "MPa"}
